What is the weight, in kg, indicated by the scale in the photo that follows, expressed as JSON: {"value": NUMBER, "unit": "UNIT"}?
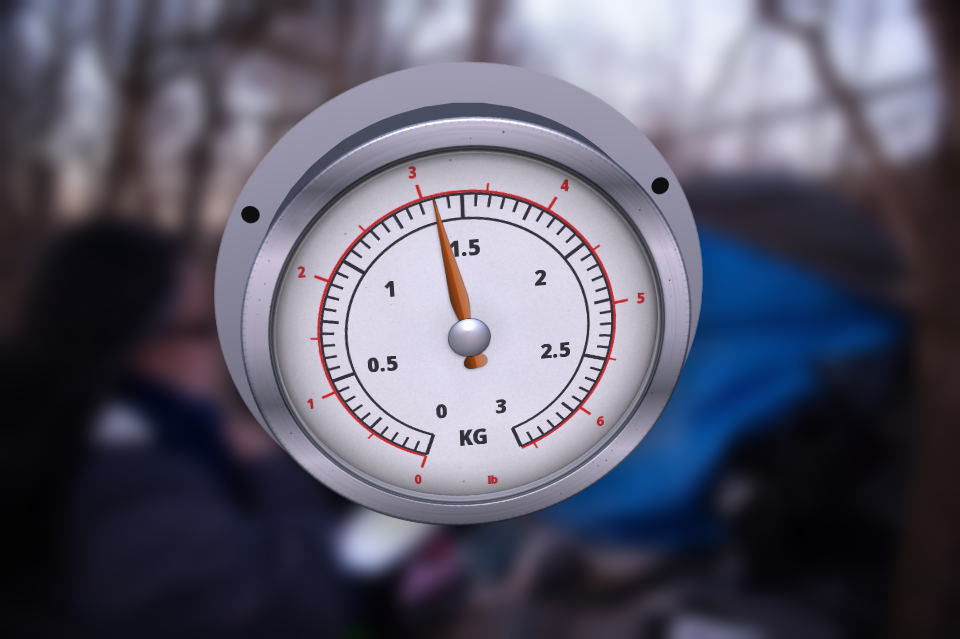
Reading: {"value": 1.4, "unit": "kg"}
